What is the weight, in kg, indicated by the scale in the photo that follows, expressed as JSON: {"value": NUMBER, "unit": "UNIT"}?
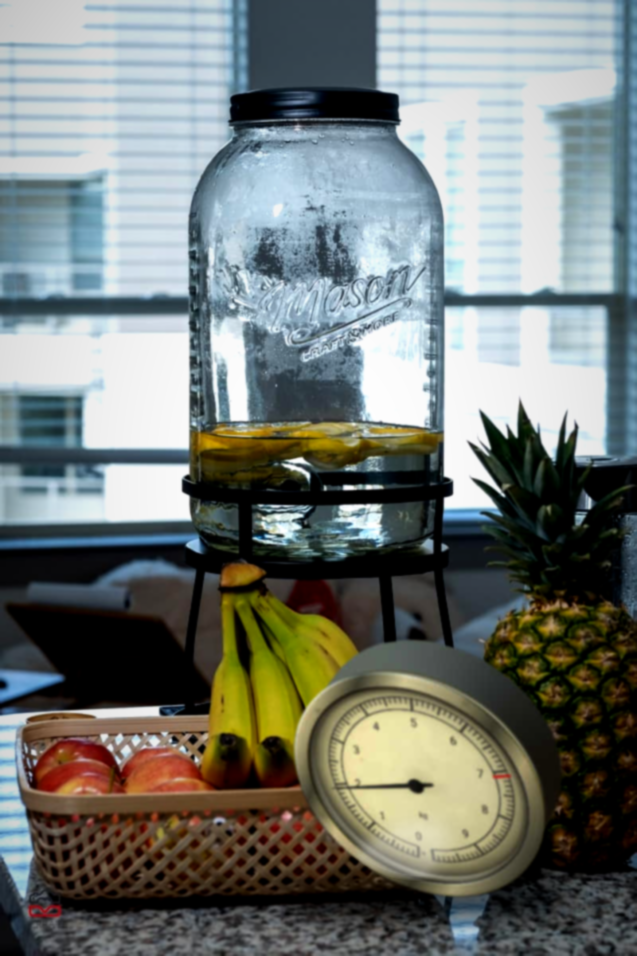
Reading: {"value": 2, "unit": "kg"}
